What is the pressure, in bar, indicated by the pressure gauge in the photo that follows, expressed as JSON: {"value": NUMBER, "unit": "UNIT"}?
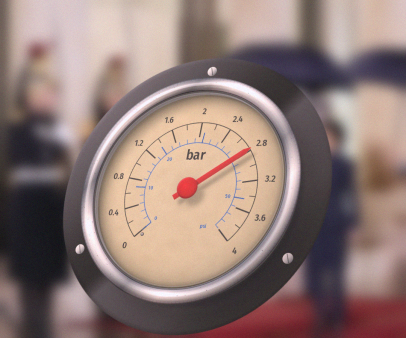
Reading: {"value": 2.8, "unit": "bar"}
